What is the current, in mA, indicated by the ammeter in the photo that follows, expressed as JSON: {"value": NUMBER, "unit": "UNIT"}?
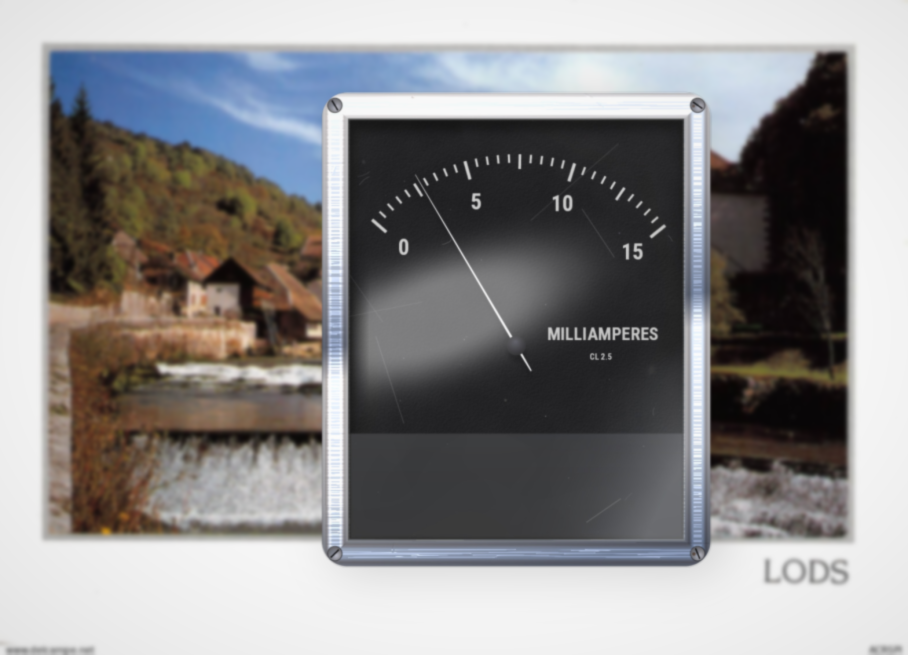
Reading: {"value": 2.75, "unit": "mA"}
